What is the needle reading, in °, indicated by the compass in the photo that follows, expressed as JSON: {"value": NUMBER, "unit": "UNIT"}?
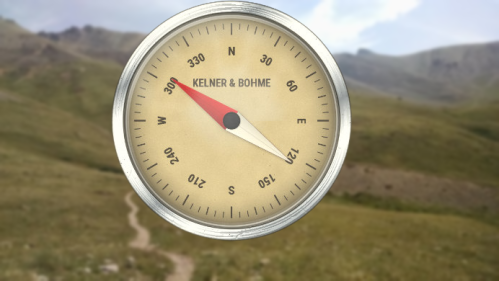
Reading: {"value": 305, "unit": "°"}
